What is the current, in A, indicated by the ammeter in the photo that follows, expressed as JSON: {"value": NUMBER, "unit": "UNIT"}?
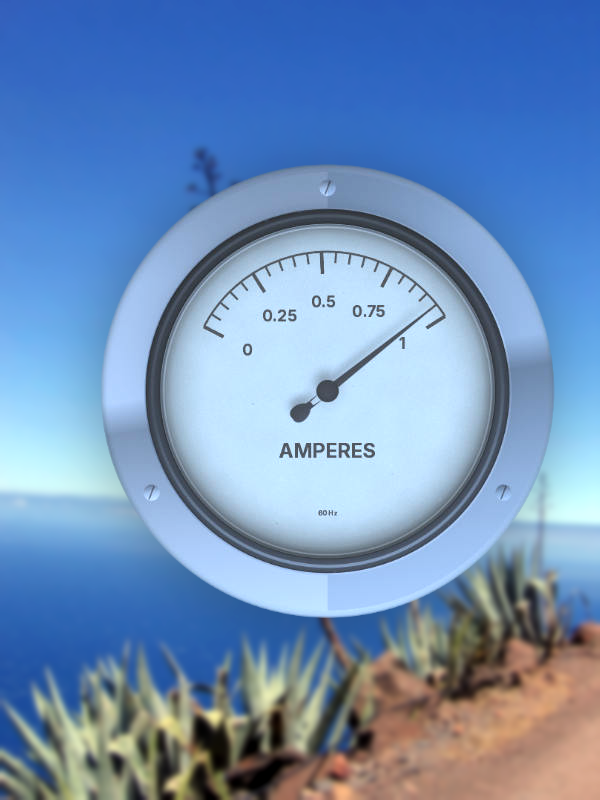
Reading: {"value": 0.95, "unit": "A"}
